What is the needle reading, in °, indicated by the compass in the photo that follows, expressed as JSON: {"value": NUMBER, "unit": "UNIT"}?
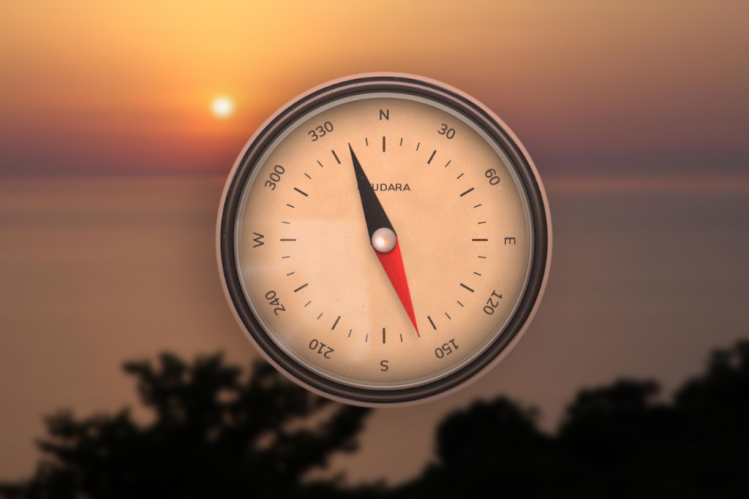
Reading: {"value": 160, "unit": "°"}
